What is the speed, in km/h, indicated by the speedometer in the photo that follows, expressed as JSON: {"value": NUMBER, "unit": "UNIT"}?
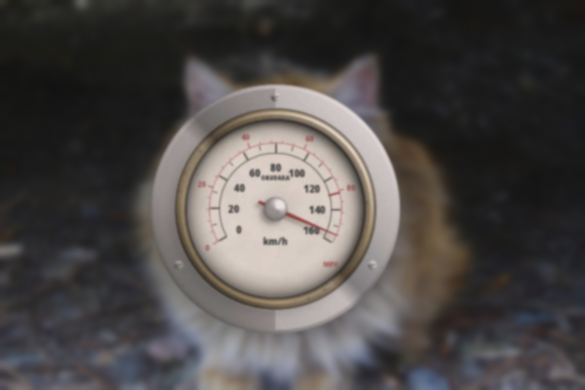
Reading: {"value": 155, "unit": "km/h"}
